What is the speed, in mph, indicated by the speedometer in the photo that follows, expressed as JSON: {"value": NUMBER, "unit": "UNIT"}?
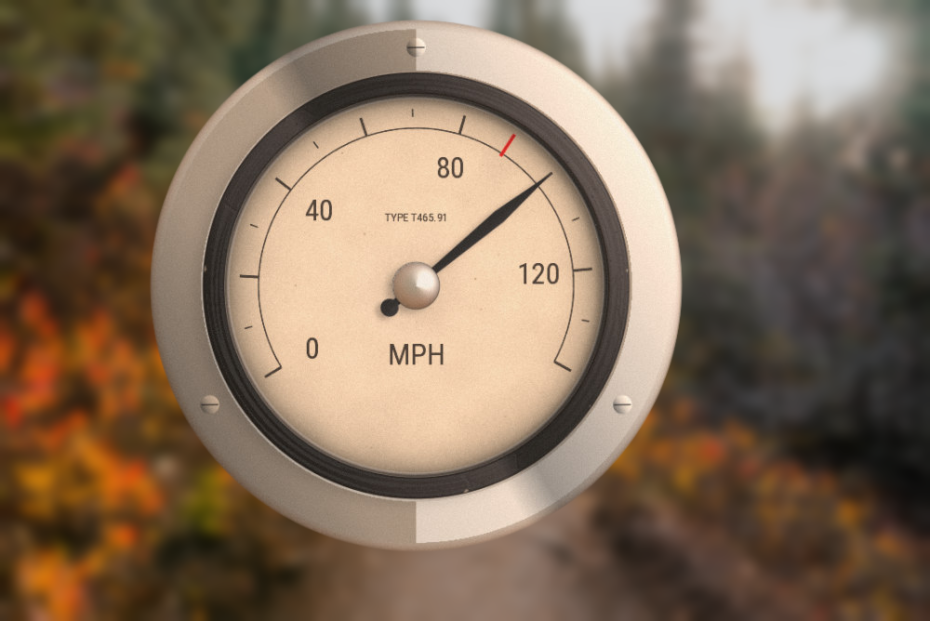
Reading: {"value": 100, "unit": "mph"}
